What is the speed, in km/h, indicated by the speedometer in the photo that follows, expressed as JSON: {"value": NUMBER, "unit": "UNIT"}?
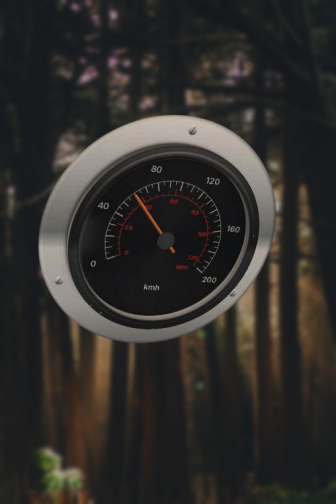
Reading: {"value": 60, "unit": "km/h"}
